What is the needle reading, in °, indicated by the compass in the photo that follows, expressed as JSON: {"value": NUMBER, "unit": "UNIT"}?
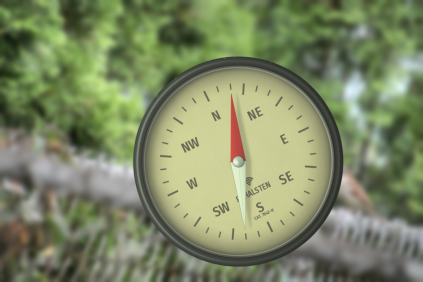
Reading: {"value": 20, "unit": "°"}
